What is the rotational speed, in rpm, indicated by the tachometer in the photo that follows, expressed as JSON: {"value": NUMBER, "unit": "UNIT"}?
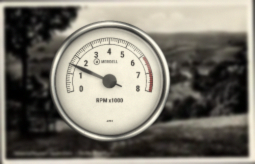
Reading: {"value": 1500, "unit": "rpm"}
